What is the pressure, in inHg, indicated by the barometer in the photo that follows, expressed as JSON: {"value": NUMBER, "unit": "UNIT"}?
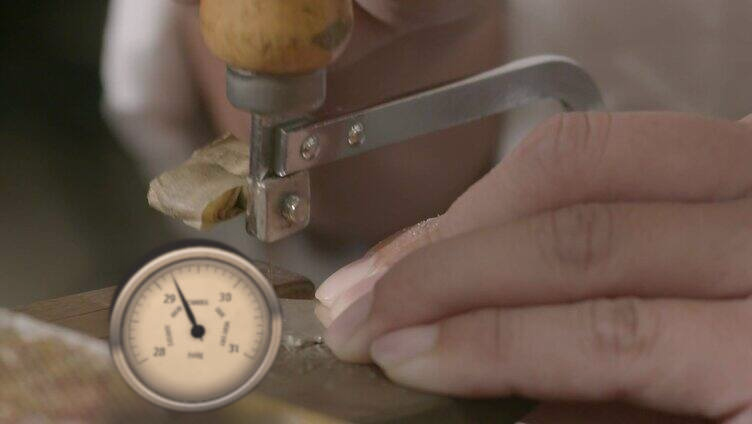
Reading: {"value": 29.2, "unit": "inHg"}
